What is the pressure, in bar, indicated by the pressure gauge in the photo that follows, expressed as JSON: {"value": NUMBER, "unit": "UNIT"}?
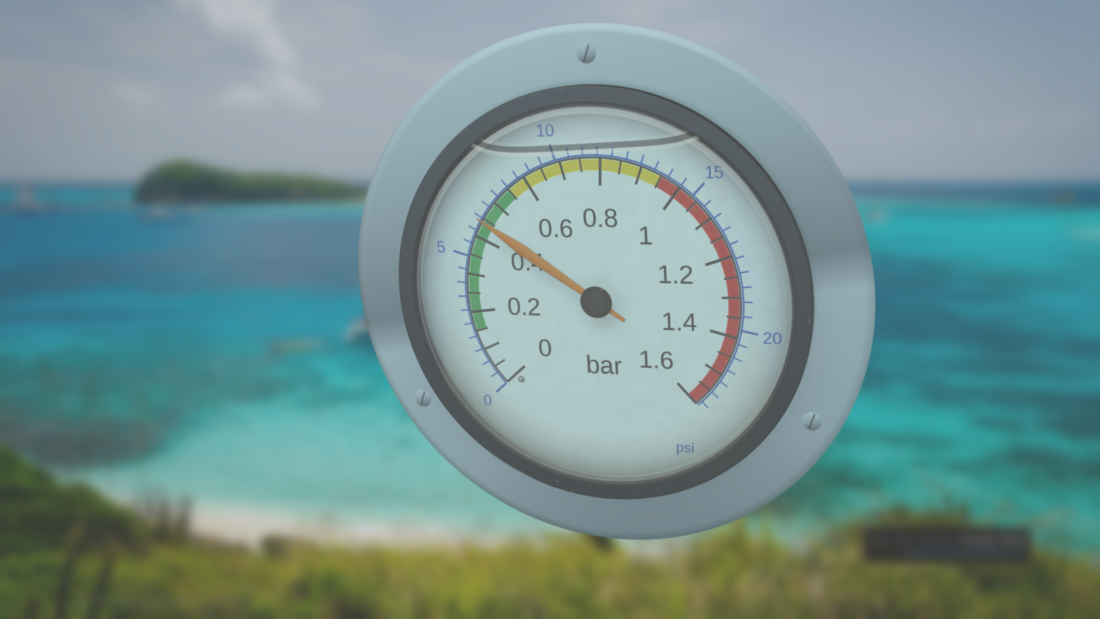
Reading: {"value": 0.45, "unit": "bar"}
